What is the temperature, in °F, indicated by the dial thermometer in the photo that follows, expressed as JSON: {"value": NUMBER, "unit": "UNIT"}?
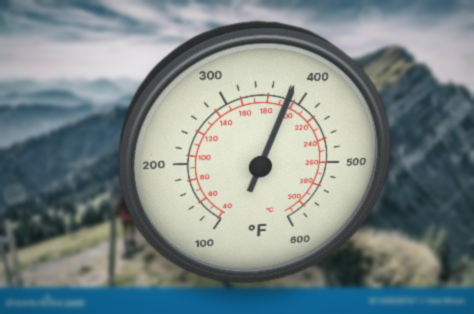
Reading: {"value": 380, "unit": "°F"}
